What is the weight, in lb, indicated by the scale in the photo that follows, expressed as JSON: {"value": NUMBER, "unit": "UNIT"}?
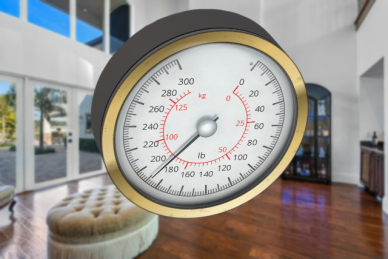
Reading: {"value": 190, "unit": "lb"}
